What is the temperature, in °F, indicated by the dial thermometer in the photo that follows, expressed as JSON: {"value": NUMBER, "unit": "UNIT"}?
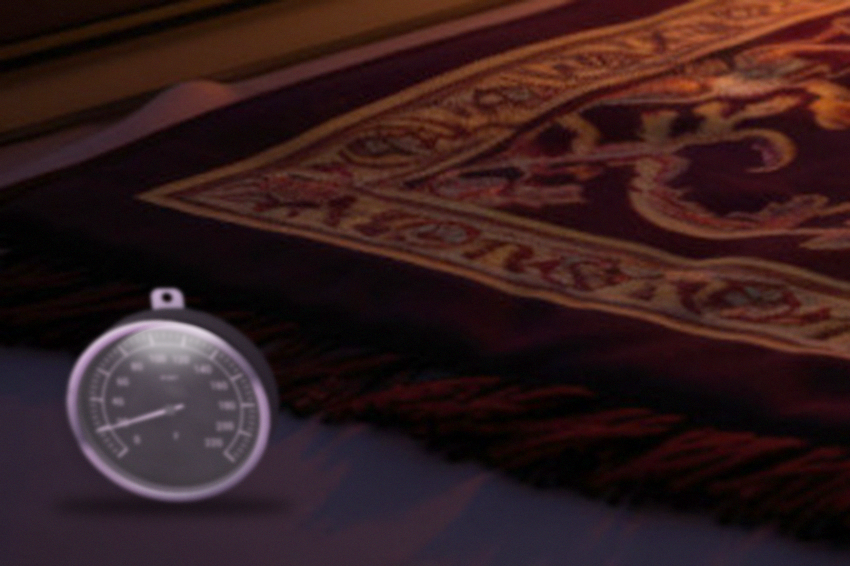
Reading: {"value": 20, "unit": "°F"}
